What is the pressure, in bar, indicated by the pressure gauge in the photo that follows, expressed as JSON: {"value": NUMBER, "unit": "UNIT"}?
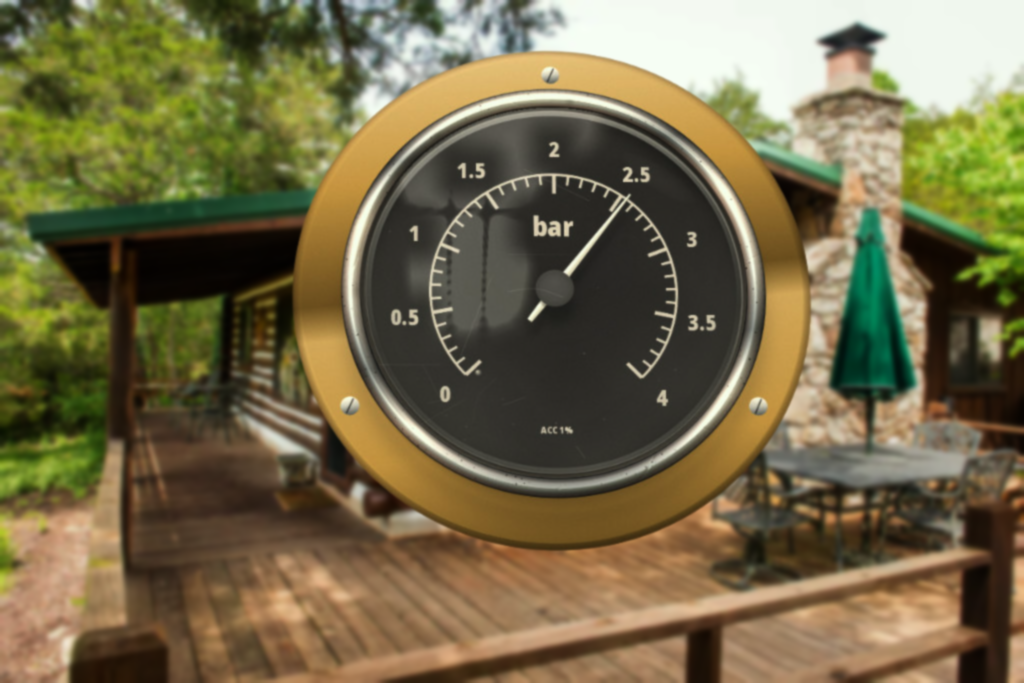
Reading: {"value": 2.55, "unit": "bar"}
